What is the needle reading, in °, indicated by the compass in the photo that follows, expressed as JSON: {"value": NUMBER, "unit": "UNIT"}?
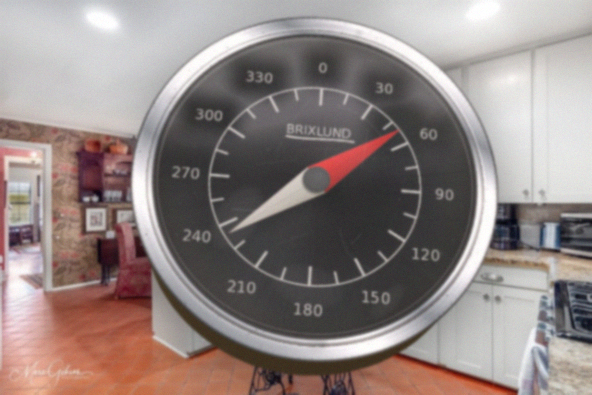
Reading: {"value": 52.5, "unit": "°"}
